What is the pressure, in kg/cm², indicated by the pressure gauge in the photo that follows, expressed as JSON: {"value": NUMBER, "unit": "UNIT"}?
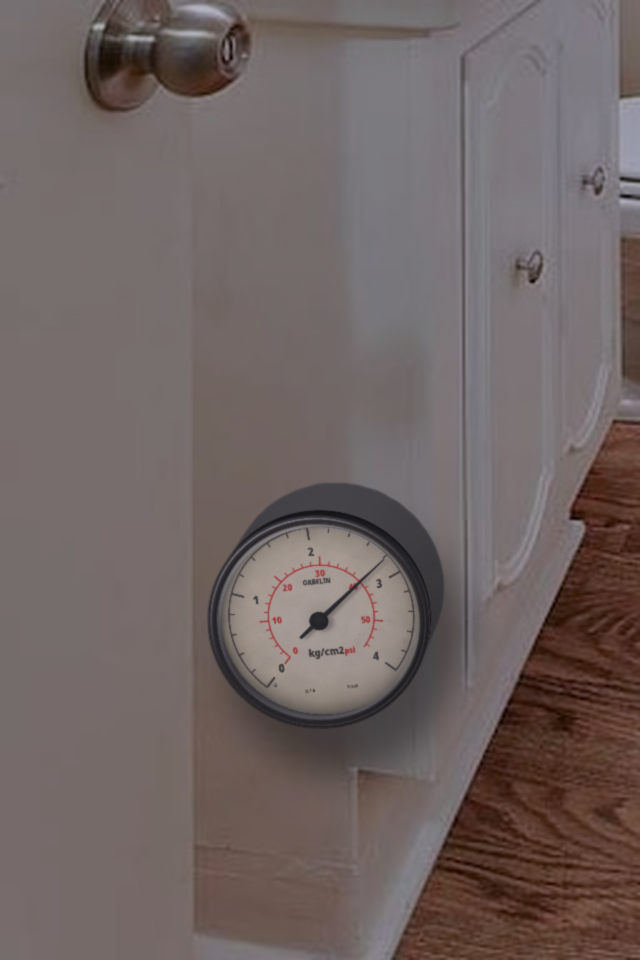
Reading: {"value": 2.8, "unit": "kg/cm²"}
